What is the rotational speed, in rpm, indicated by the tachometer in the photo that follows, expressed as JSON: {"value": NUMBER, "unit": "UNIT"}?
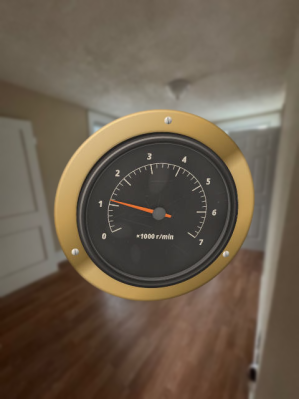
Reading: {"value": 1200, "unit": "rpm"}
